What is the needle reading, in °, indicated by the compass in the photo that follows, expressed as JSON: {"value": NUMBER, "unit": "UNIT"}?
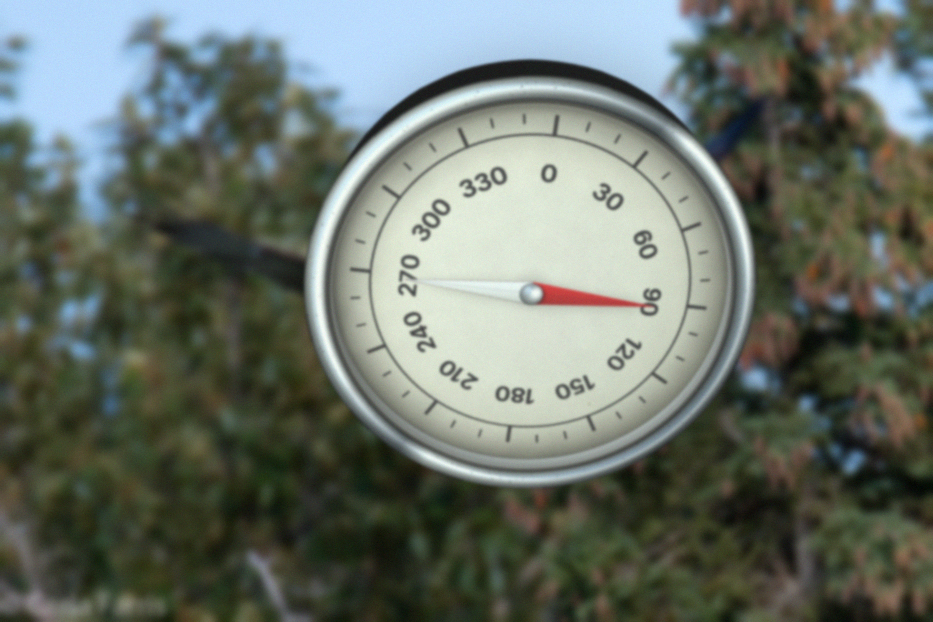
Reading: {"value": 90, "unit": "°"}
